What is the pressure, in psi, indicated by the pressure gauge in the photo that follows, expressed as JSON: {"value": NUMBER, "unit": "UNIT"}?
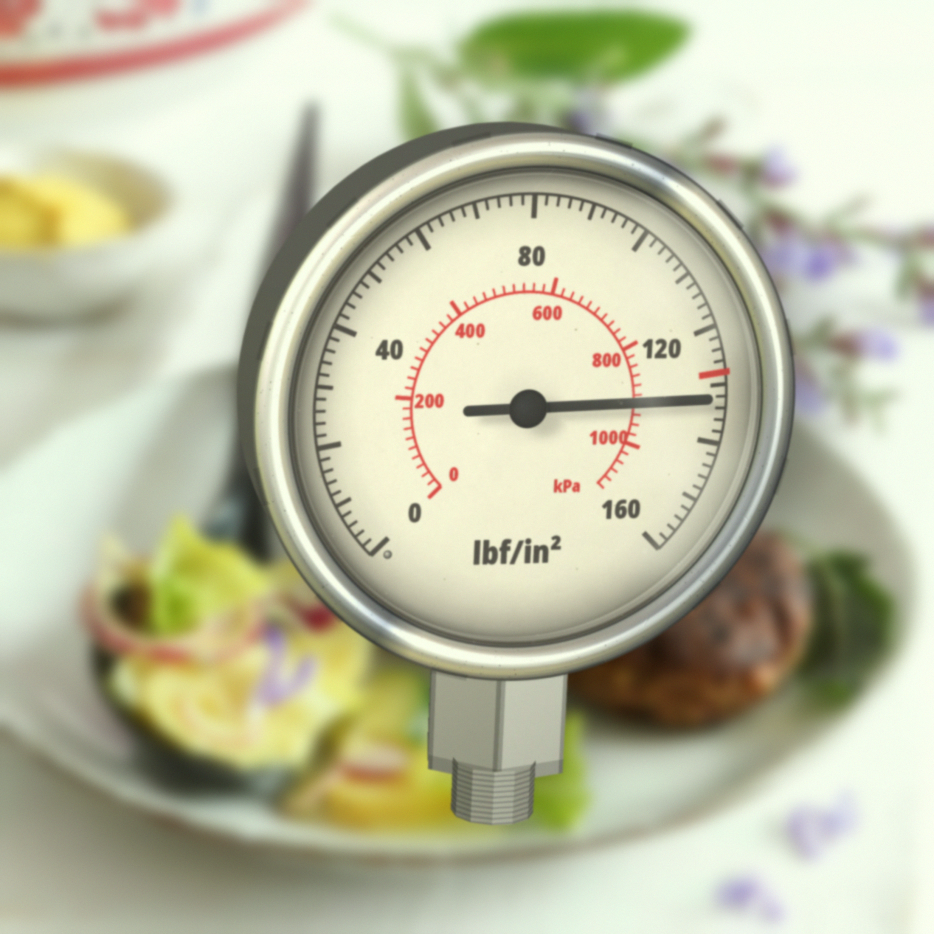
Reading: {"value": 132, "unit": "psi"}
